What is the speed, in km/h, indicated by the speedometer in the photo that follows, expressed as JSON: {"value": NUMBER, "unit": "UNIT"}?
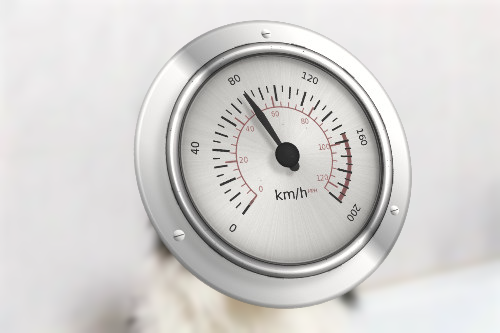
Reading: {"value": 80, "unit": "km/h"}
